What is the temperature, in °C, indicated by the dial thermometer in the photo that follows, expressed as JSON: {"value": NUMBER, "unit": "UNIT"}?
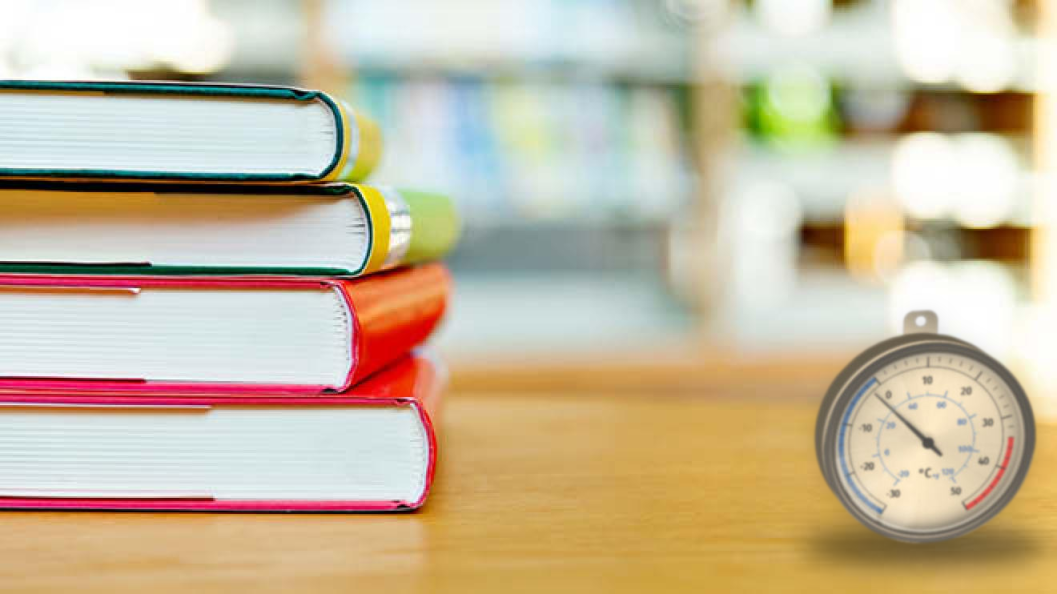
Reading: {"value": -2, "unit": "°C"}
